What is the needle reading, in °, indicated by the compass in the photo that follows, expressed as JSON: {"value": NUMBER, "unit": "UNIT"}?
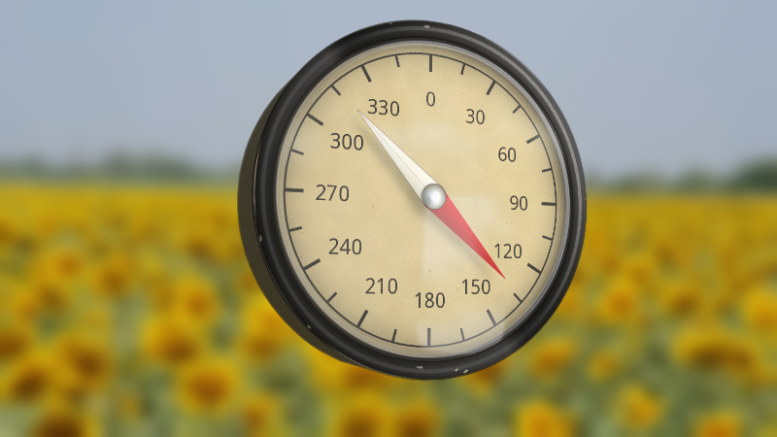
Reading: {"value": 135, "unit": "°"}
